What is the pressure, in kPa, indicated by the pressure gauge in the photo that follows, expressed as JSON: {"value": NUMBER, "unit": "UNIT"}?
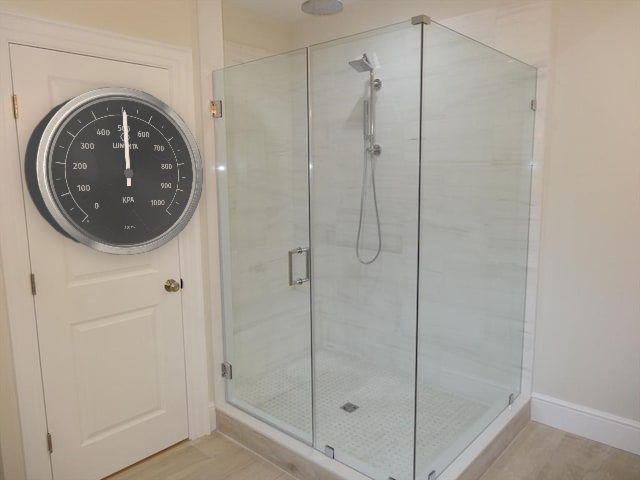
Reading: {"value": 500, "unit": "kPa"}
